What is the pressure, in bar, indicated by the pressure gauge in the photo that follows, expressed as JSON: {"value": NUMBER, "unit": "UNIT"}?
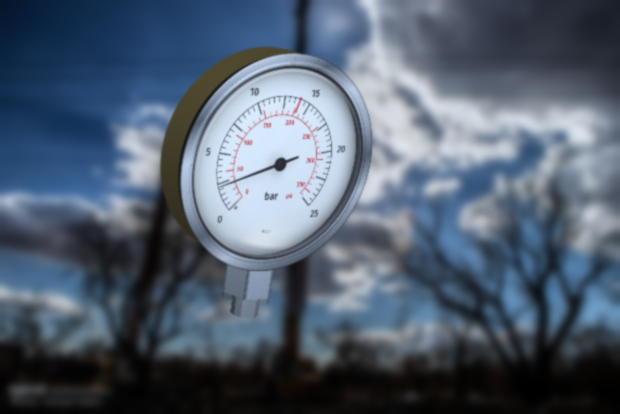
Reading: {"value": 2.5, "unit": "bar"}
